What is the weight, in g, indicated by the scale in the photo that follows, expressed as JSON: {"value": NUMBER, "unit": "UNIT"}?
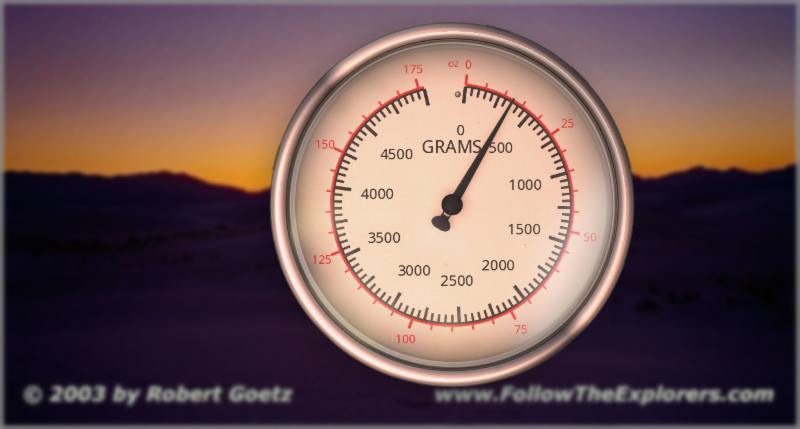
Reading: {"value": 350, "unit": "g"}
